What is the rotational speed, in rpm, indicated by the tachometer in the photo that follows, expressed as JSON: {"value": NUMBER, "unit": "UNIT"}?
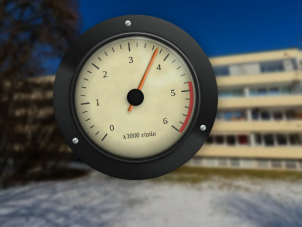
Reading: {"value": 3700, "unit": "rpm"}
